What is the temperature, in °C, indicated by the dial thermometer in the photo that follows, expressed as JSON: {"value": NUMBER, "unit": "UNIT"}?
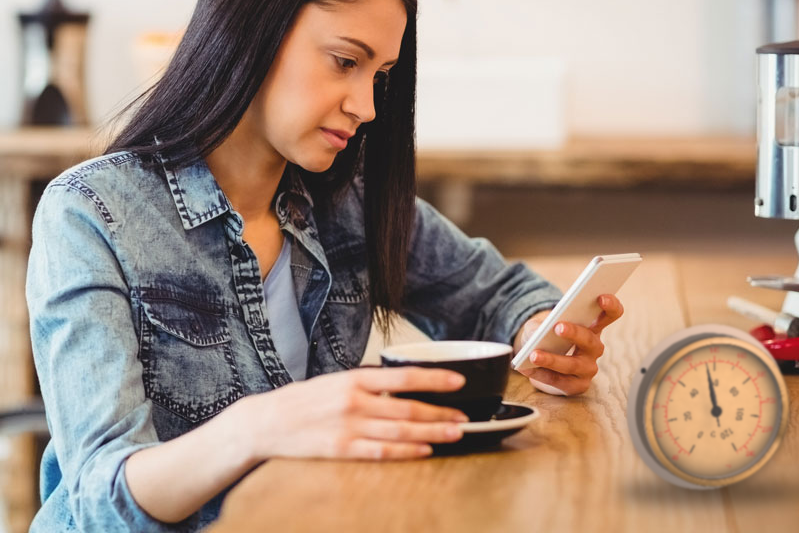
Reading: {"value": 55, "unit": "°C"}
